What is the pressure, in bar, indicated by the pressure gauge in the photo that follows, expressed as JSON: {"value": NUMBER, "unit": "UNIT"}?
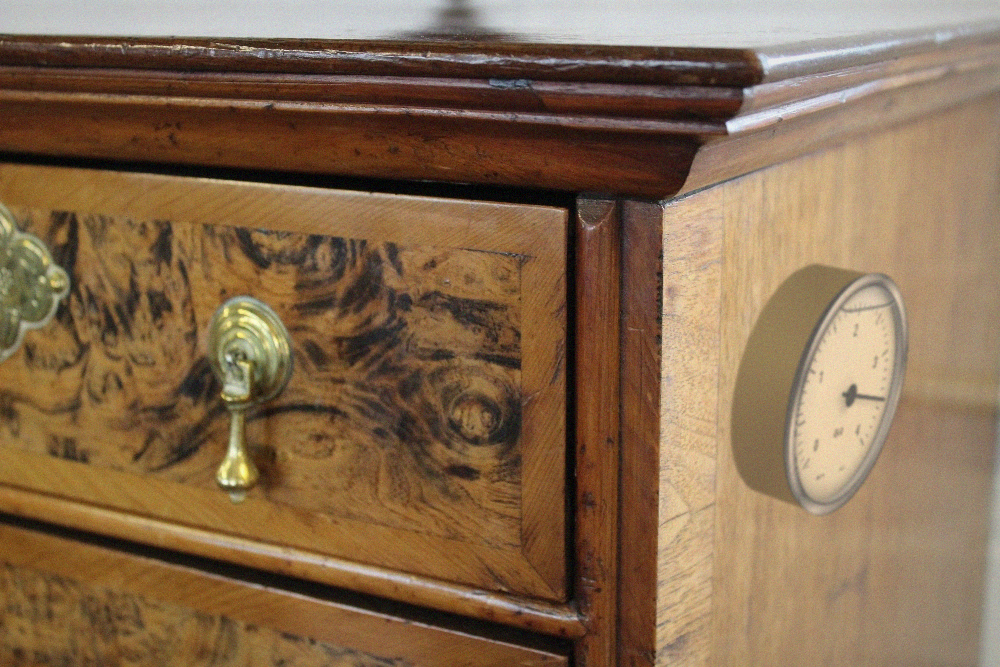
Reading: {"value": 3.5, "unit": "bar"}
